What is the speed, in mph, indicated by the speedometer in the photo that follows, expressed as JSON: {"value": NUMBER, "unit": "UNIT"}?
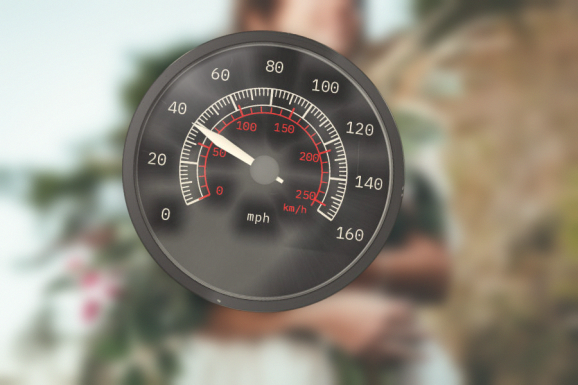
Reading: {"value": 38, "unit": "mph"}
